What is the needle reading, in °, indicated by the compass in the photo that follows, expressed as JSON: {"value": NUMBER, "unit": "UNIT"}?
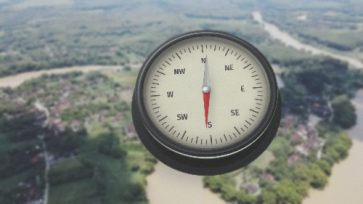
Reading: {"value": 185, "unit": "°"}
